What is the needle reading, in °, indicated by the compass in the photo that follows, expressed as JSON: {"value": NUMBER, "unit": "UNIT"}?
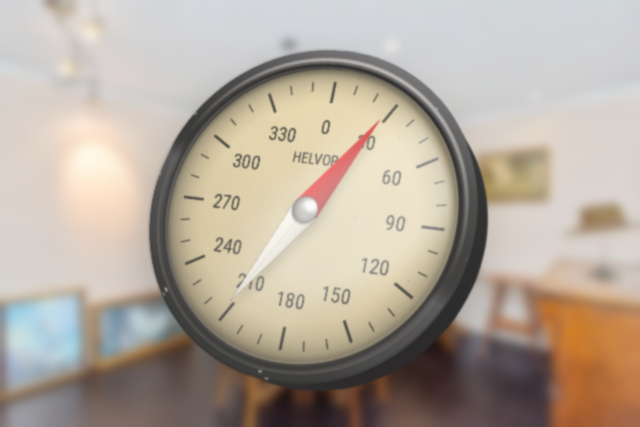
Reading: {"value": 30, "unit": "°"}
